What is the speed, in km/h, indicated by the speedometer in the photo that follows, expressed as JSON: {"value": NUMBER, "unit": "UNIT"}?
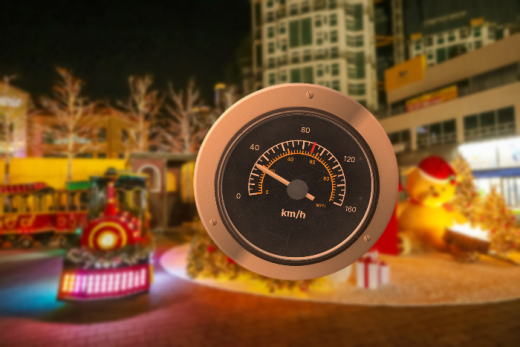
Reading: {"value": 30, "unit": "km/h"}
